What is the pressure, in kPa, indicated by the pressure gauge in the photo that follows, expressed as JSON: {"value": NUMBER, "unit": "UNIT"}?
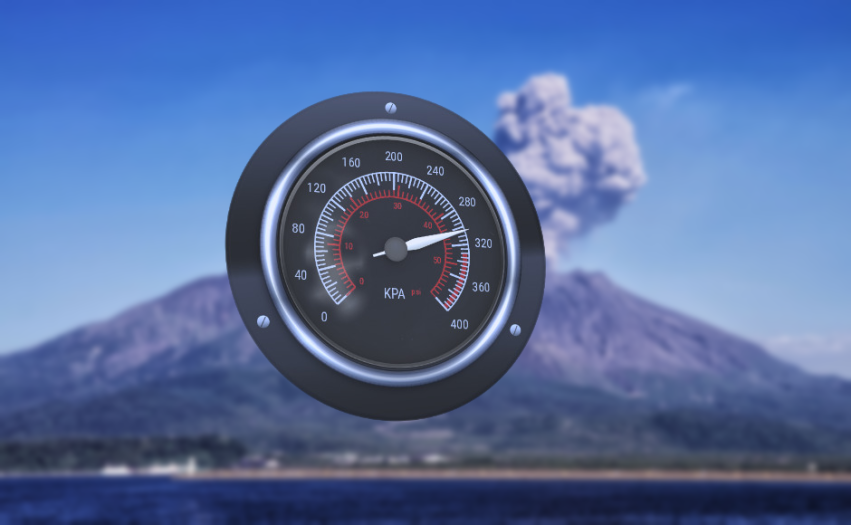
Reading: {"value": 305, "unit": "kPa"}
